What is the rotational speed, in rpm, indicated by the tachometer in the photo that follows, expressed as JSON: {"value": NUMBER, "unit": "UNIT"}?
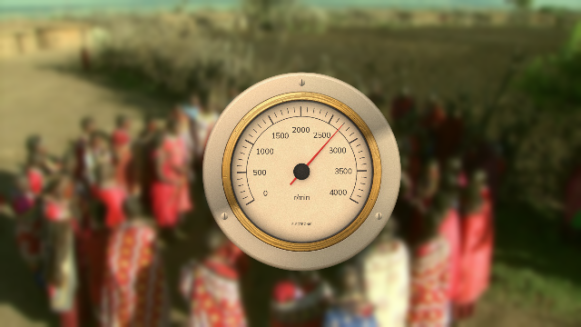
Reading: {"value": 2700, "unit": "rpm"}
